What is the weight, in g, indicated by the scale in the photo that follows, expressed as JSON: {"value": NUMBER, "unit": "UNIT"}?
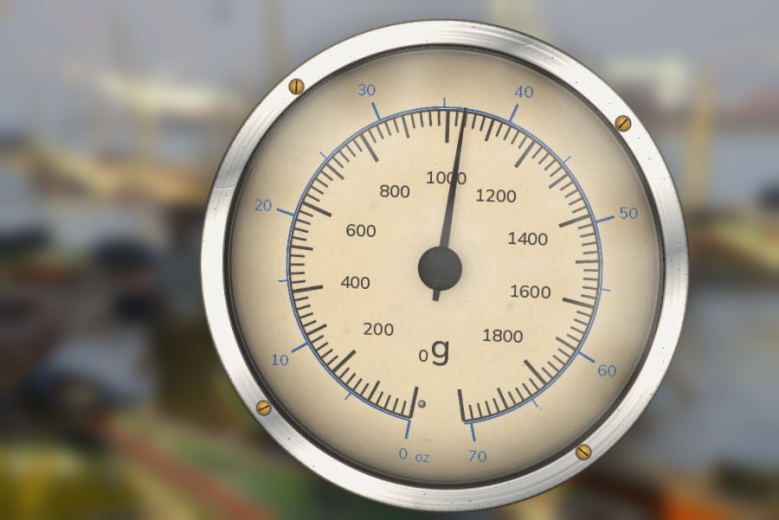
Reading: {"value": 1040, "unit": "g"}
